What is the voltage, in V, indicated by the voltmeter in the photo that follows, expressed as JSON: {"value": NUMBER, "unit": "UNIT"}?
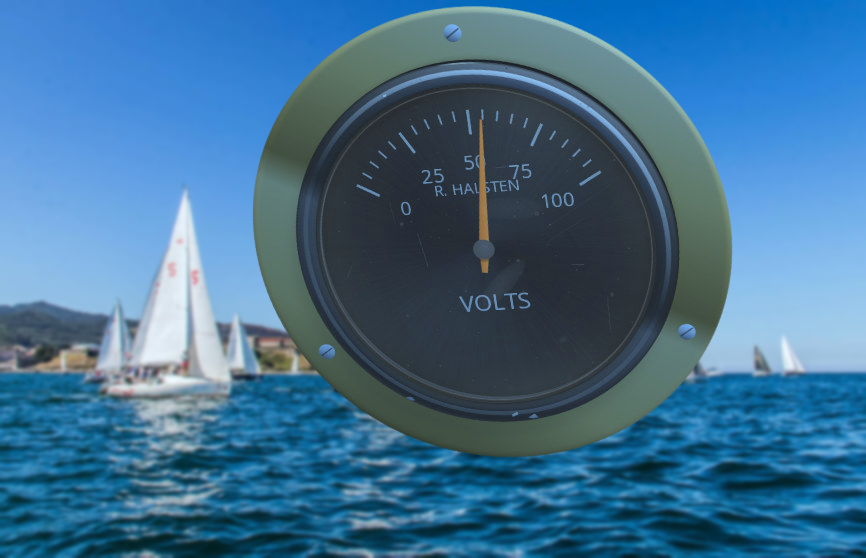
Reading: {"value": 55, "unit": "V"}
